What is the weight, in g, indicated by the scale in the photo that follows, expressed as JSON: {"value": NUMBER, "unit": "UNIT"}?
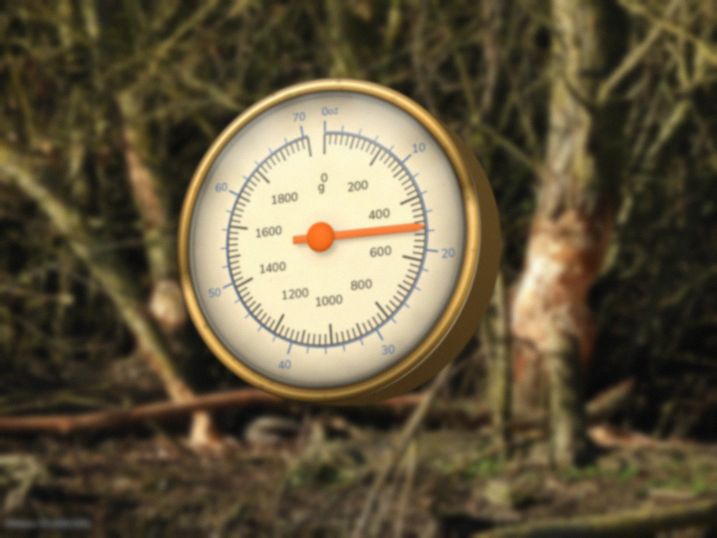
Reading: {"value": 500, "unit": "g"}
